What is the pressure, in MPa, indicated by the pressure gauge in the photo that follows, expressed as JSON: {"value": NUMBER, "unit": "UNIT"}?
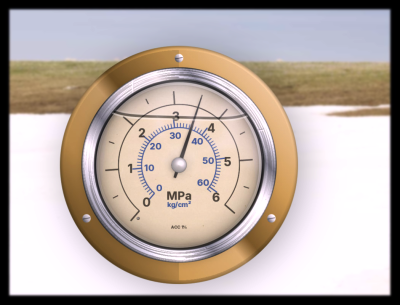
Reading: {"value": 3.5, "unit": "MPa"}
